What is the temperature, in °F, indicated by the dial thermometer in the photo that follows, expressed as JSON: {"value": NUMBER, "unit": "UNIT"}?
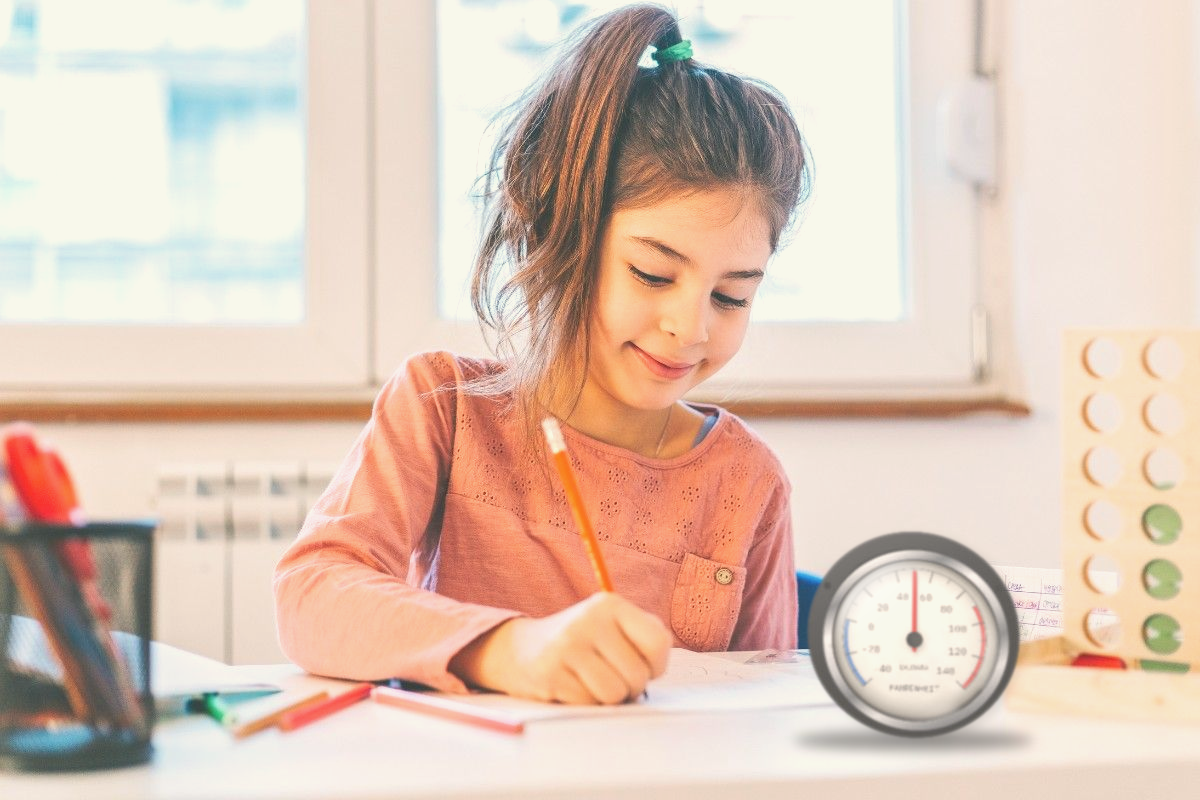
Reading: {"value": 50, "unit": "°F"}
